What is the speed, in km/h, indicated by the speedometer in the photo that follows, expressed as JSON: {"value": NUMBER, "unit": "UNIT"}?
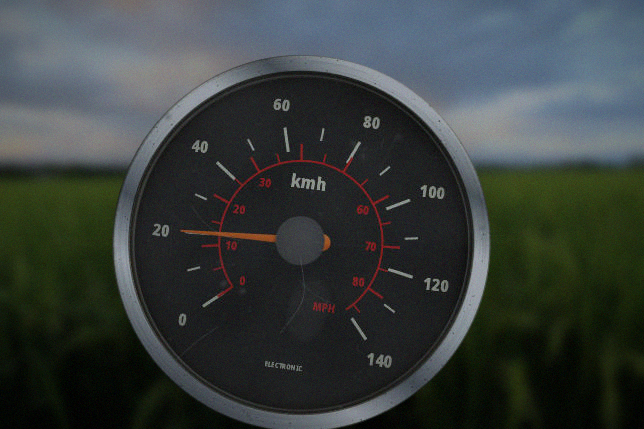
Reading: {"value": 20, "unit": "km/h"}
